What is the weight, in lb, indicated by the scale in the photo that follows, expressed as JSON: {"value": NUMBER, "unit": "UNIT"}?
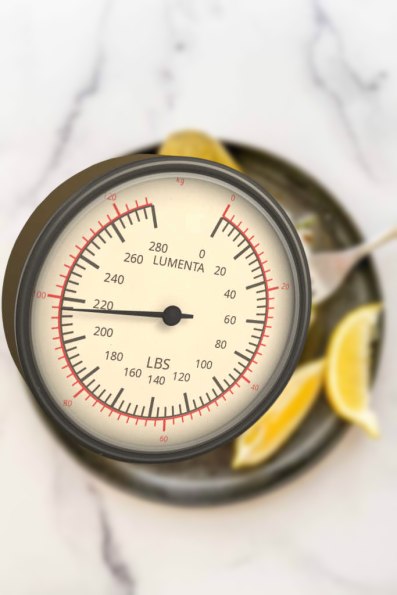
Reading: {"value": 216, "unit": "lb"}
